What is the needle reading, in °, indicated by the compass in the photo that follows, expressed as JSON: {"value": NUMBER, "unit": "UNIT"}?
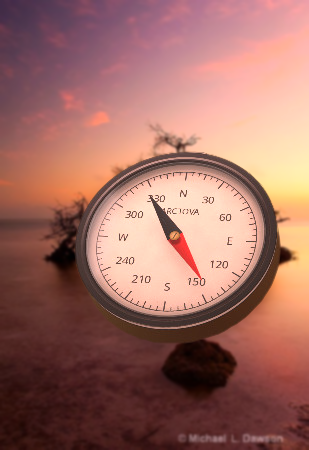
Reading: {"value": 145, "unit": "°"}
